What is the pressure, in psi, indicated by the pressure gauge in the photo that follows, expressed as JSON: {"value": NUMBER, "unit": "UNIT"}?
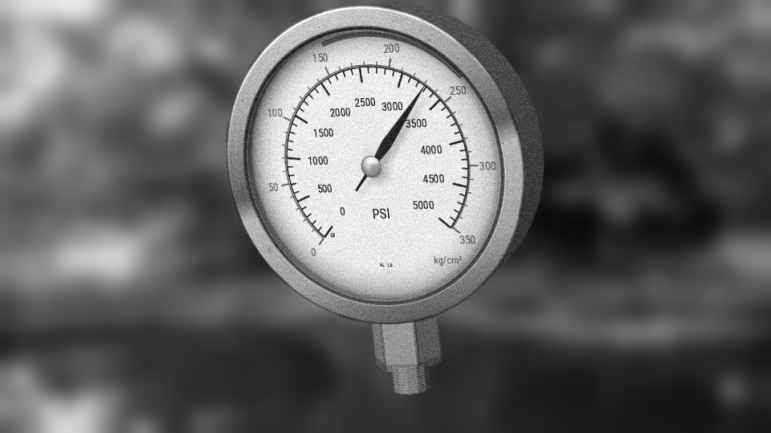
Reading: {"value": 3300, "unit": "psi"}
